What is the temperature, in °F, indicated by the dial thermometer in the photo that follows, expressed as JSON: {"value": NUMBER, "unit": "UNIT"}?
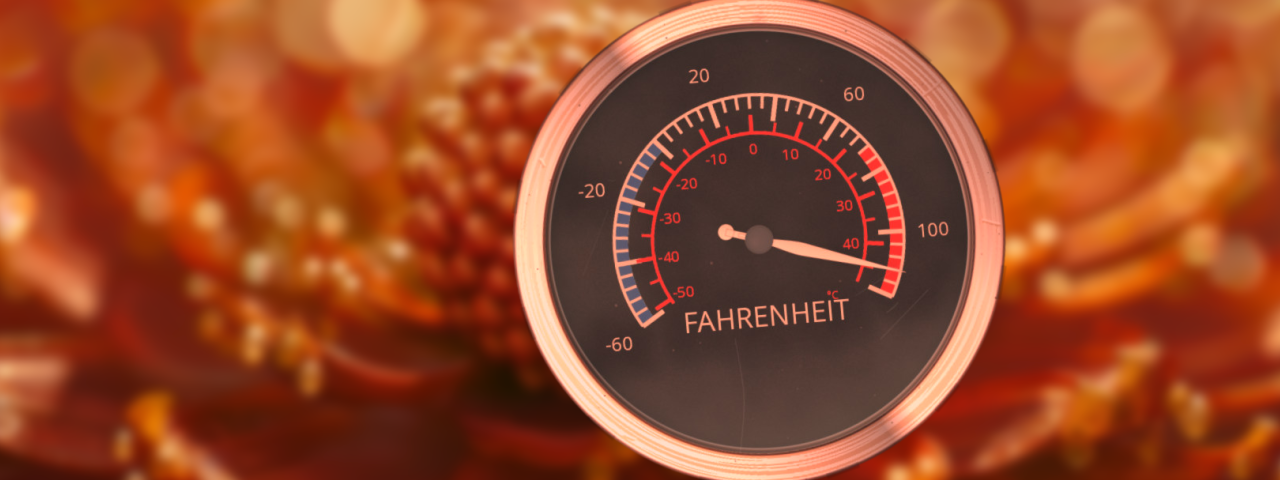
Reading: {"value": 112, "unit": "°F"}
